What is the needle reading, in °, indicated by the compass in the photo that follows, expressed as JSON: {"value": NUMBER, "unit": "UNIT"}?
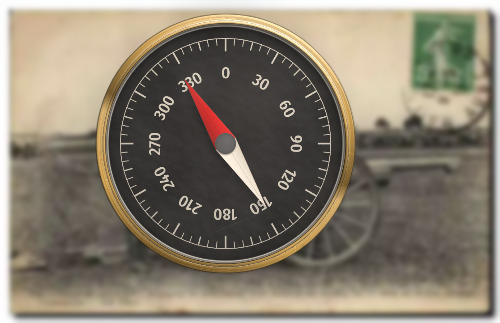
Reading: {"value": 327.5, "unit": "°"}
